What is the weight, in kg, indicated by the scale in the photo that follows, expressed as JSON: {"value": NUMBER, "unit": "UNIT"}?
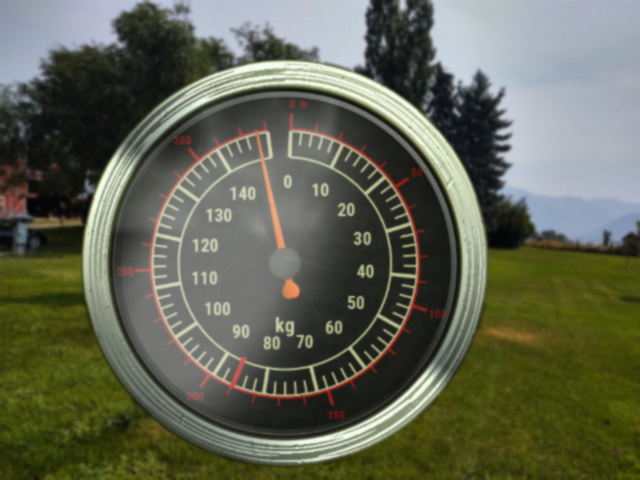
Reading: {"value": 148, "unit": "kg"}
